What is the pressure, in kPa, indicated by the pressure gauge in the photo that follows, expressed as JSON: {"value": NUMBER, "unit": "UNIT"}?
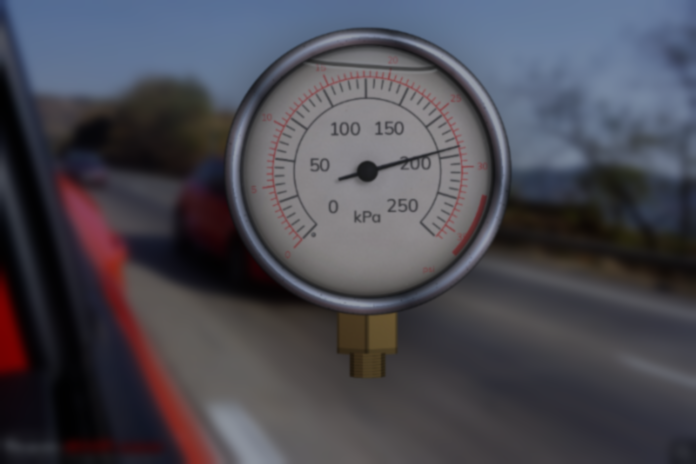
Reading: {"value": 195, "unit": "kPa"}
